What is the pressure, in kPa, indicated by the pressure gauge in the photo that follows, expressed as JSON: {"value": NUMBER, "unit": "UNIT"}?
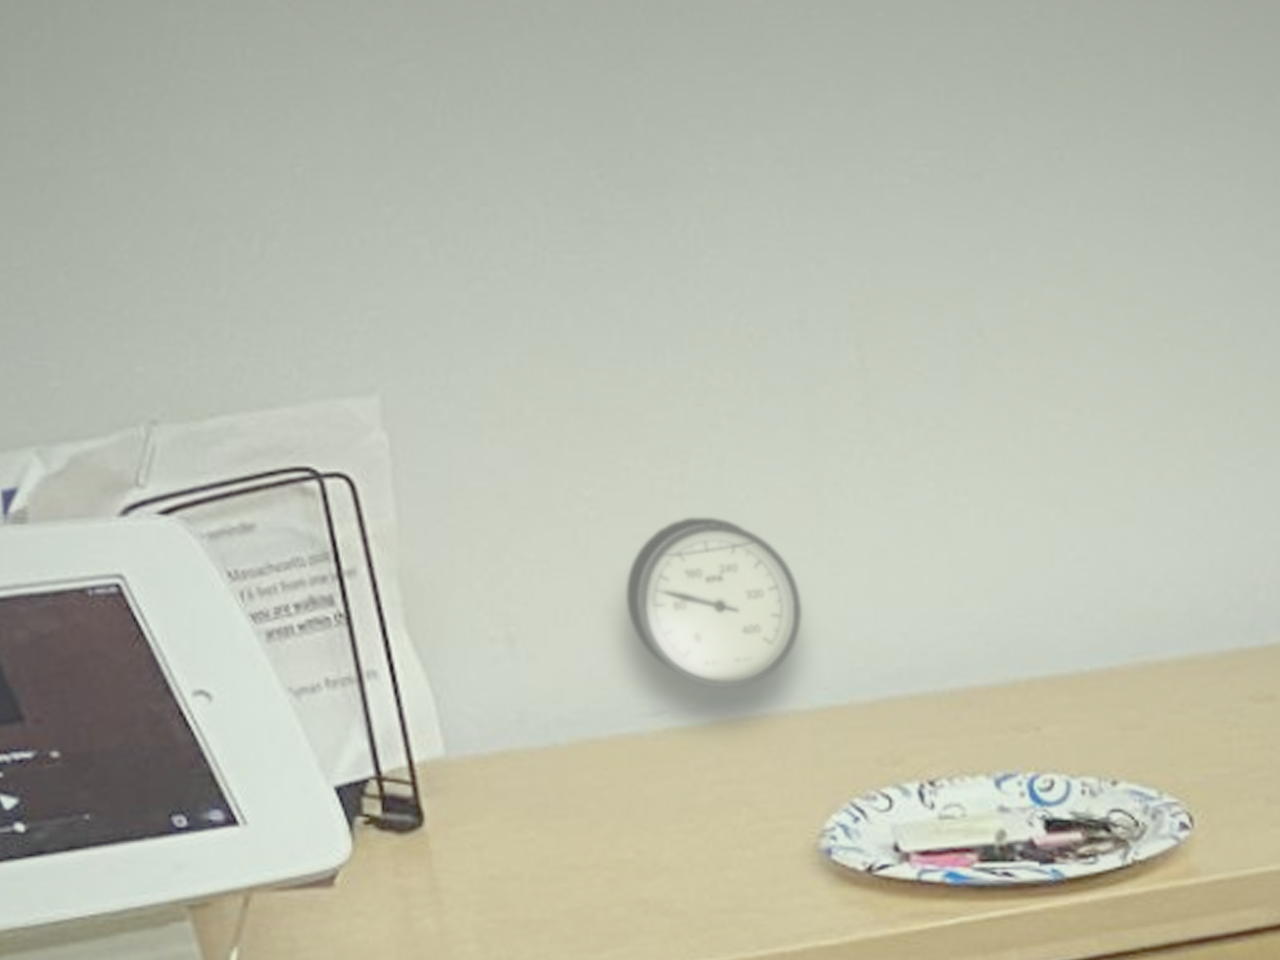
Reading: {"value": 100, "unit": "kPa"}
